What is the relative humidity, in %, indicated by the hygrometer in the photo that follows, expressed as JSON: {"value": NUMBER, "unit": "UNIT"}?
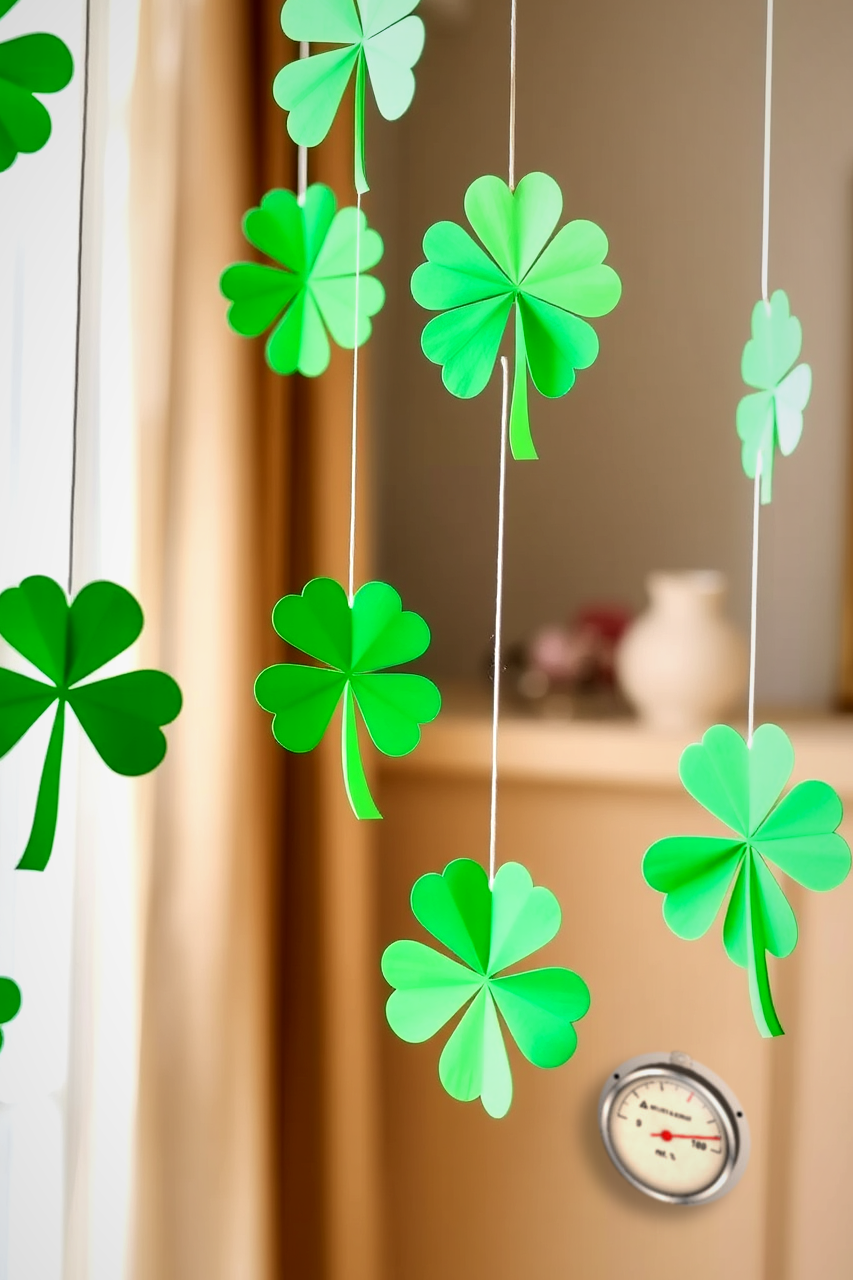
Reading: {"value": 90, "unit": "%"}
